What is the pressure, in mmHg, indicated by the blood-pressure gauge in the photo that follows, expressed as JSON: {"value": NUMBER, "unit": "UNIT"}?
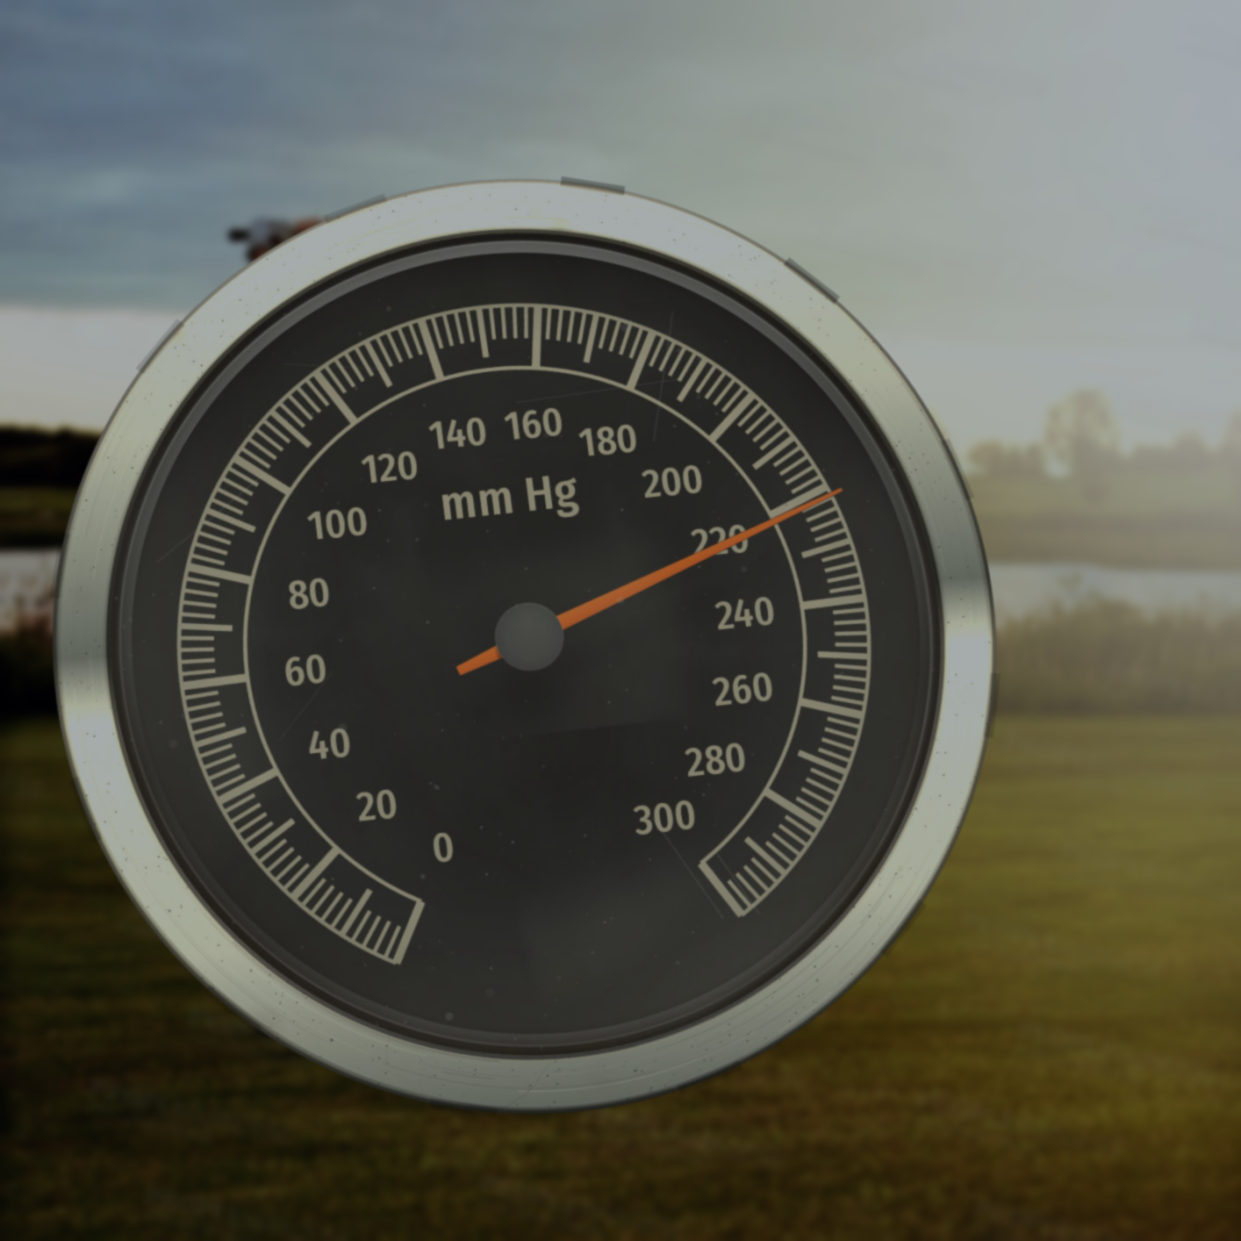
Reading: {"value": 222, "unit": "mmHg"}
